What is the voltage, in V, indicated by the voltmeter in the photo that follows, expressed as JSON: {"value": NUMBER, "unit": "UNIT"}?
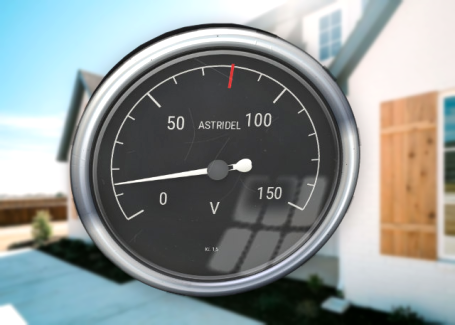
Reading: {"value": 15, "unit": "V"}
